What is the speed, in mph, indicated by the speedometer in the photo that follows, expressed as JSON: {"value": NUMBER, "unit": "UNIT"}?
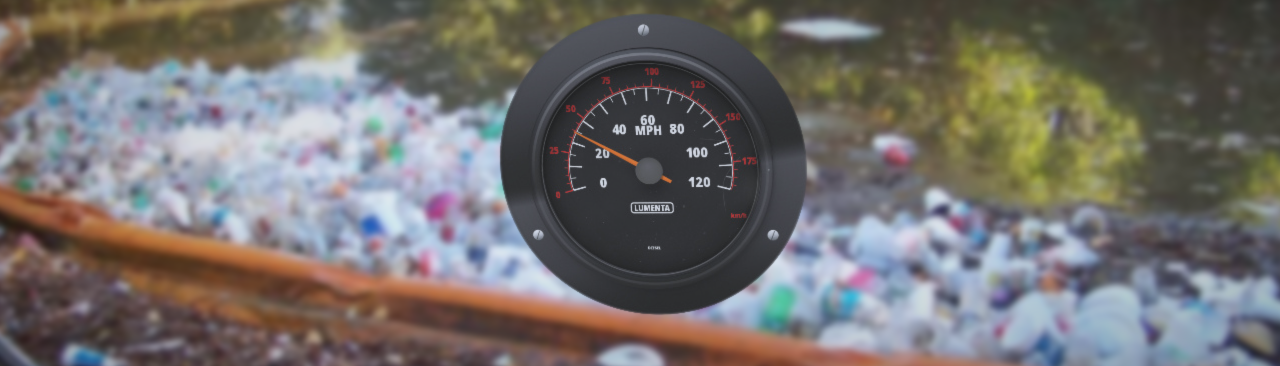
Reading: {"value": 25, "unit": "mph"}
